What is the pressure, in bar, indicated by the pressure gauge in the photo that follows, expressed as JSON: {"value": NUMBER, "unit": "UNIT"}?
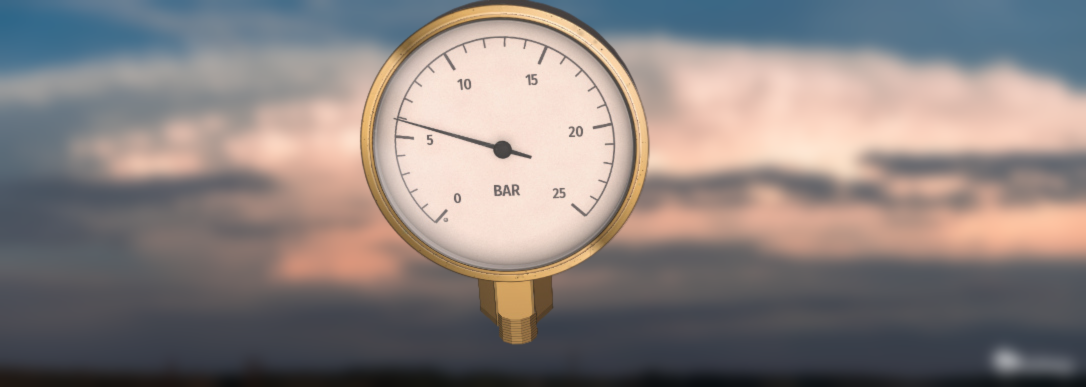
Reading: {"value": 6, "unit": "bar"}
